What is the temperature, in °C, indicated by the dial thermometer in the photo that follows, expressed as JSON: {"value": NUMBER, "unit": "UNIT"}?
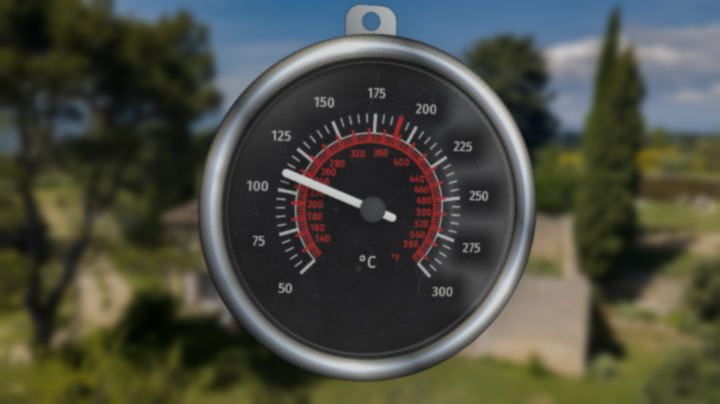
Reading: {"value": 110, "unit": "°C"}
